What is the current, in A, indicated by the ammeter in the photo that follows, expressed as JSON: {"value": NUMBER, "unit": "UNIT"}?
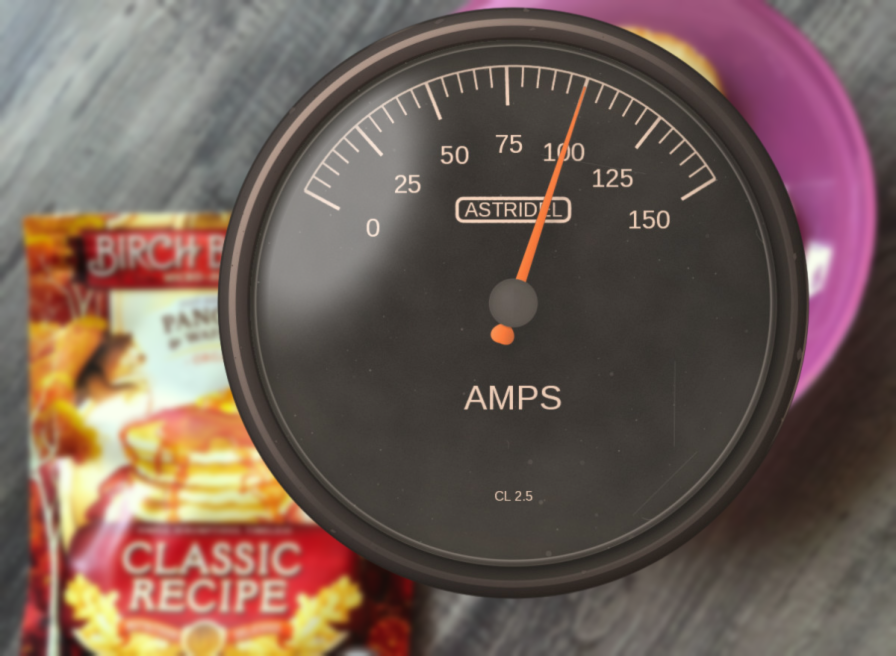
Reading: {"value": 100, "unit": "A"}
